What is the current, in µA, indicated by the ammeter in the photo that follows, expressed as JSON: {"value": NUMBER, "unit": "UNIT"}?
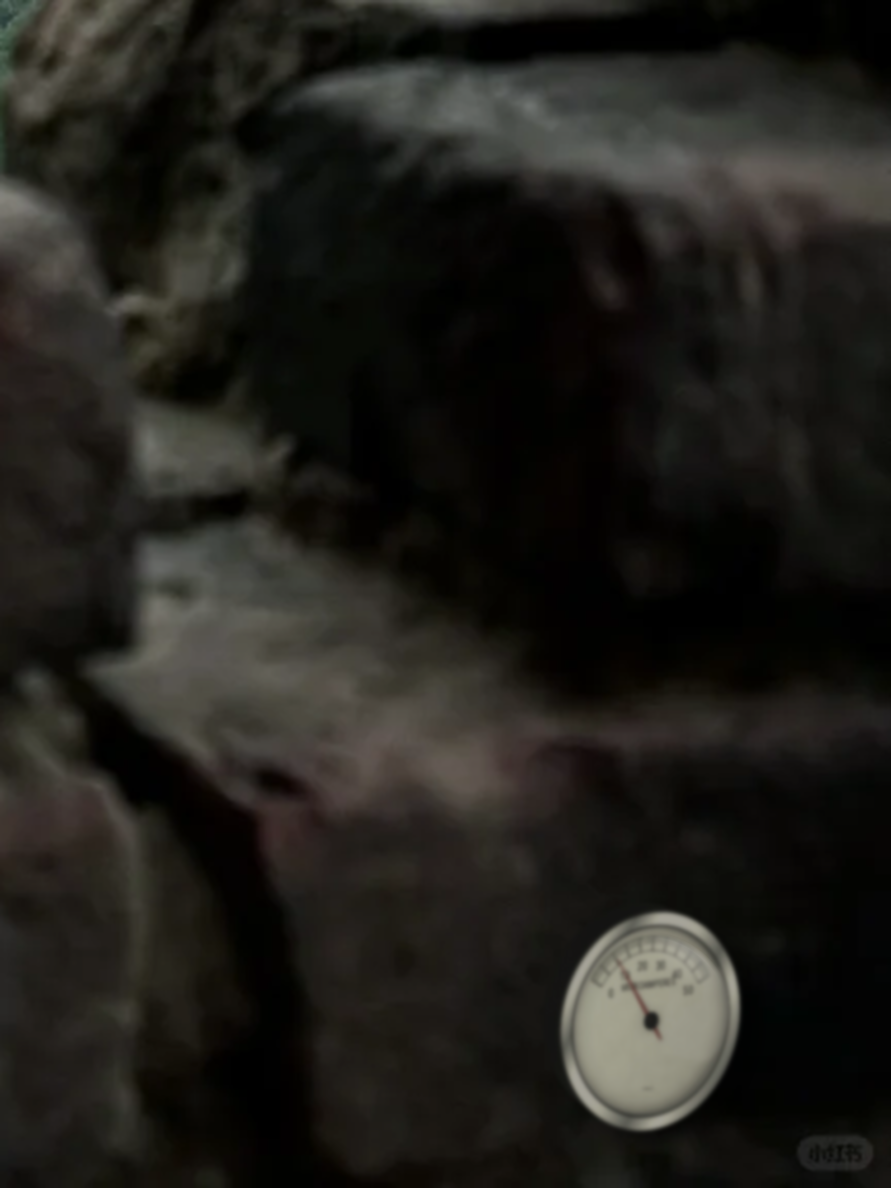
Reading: {"value": 10, "unit": "µA"}
